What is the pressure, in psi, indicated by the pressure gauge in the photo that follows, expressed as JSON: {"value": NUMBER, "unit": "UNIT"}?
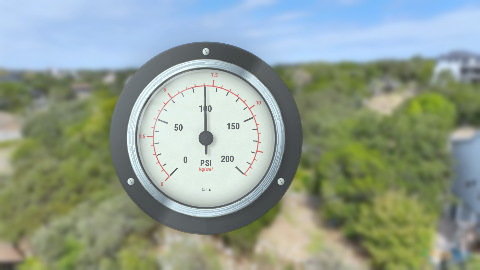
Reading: {"value": 100, "unit": "psi"}
